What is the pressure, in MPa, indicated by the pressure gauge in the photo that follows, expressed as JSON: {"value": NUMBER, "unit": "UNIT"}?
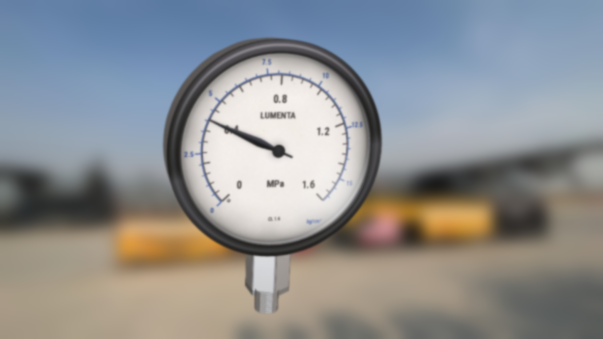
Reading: {"value": 0.4, "unit": "MPa"}
